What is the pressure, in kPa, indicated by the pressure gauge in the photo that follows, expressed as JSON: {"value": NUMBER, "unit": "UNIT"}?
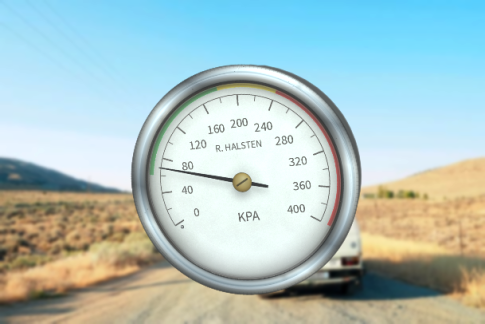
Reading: {"value": 70, "unit": "kPa"}
